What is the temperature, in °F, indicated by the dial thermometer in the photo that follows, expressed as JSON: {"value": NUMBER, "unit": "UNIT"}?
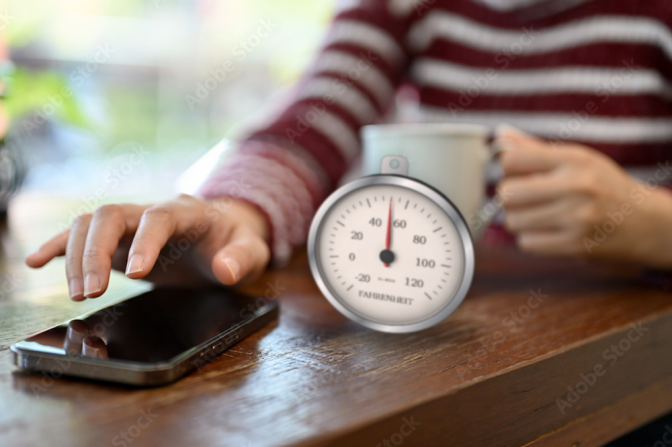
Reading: {"value": 52, "unit": "°F"}
